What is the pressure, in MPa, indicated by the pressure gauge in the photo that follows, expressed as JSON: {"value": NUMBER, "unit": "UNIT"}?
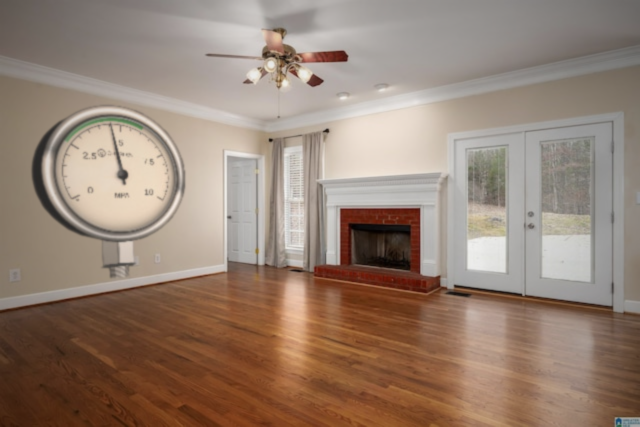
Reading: {"value": 4.5, "unit": "MPa"}
